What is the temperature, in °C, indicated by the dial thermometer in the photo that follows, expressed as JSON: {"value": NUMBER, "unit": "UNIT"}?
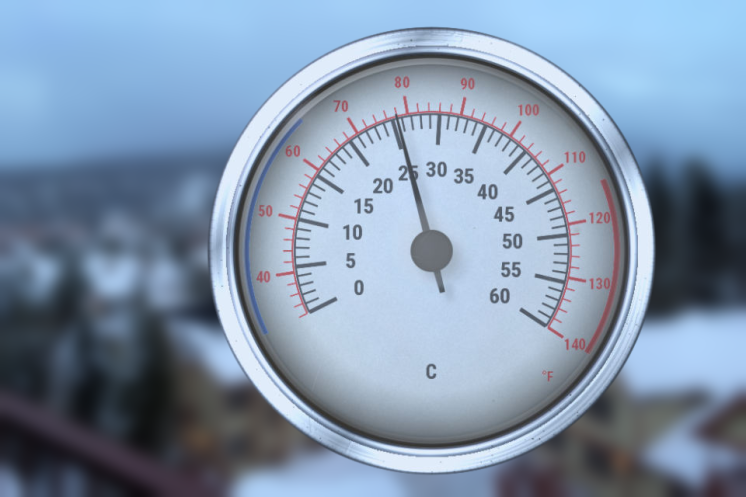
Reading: {"value": 25.5, "unit": "°C"}
